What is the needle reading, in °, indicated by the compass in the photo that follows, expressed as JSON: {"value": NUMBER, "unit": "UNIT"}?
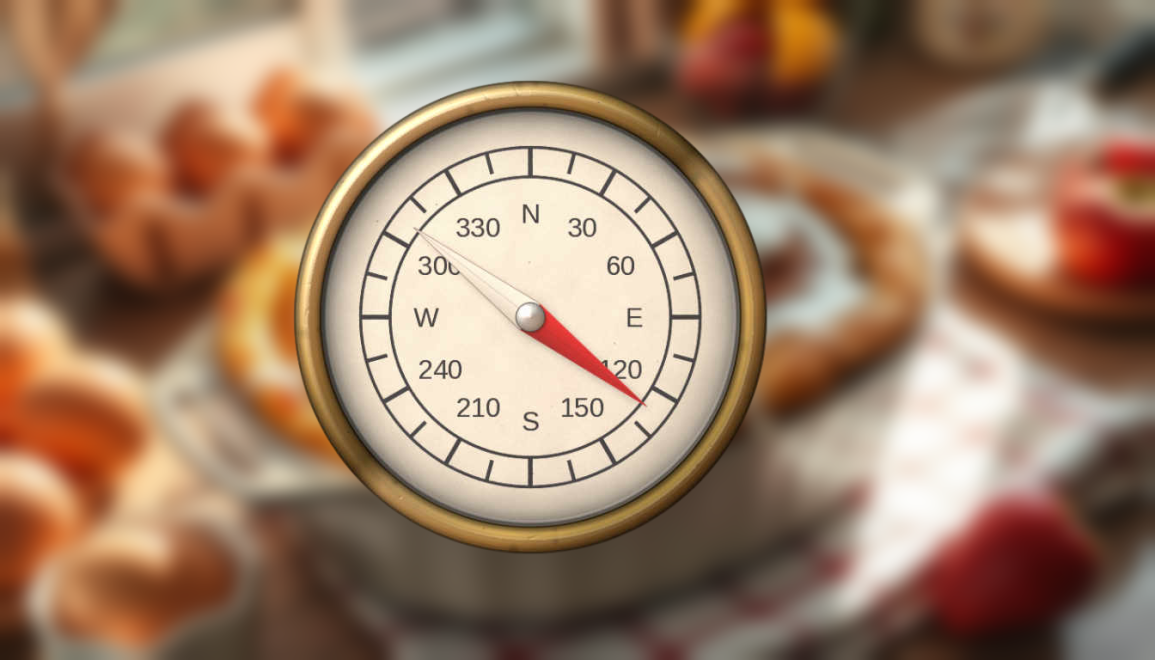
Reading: {"value": 127.5, "unit": "°"}
